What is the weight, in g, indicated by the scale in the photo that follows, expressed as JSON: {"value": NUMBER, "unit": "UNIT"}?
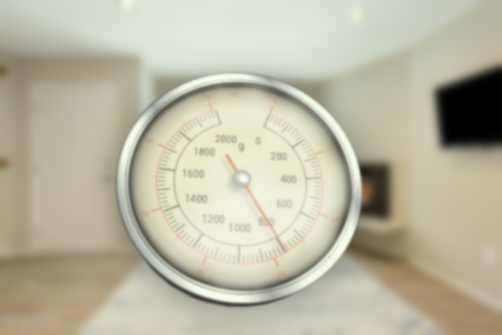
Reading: {"value": 800, "unit": "g"}
